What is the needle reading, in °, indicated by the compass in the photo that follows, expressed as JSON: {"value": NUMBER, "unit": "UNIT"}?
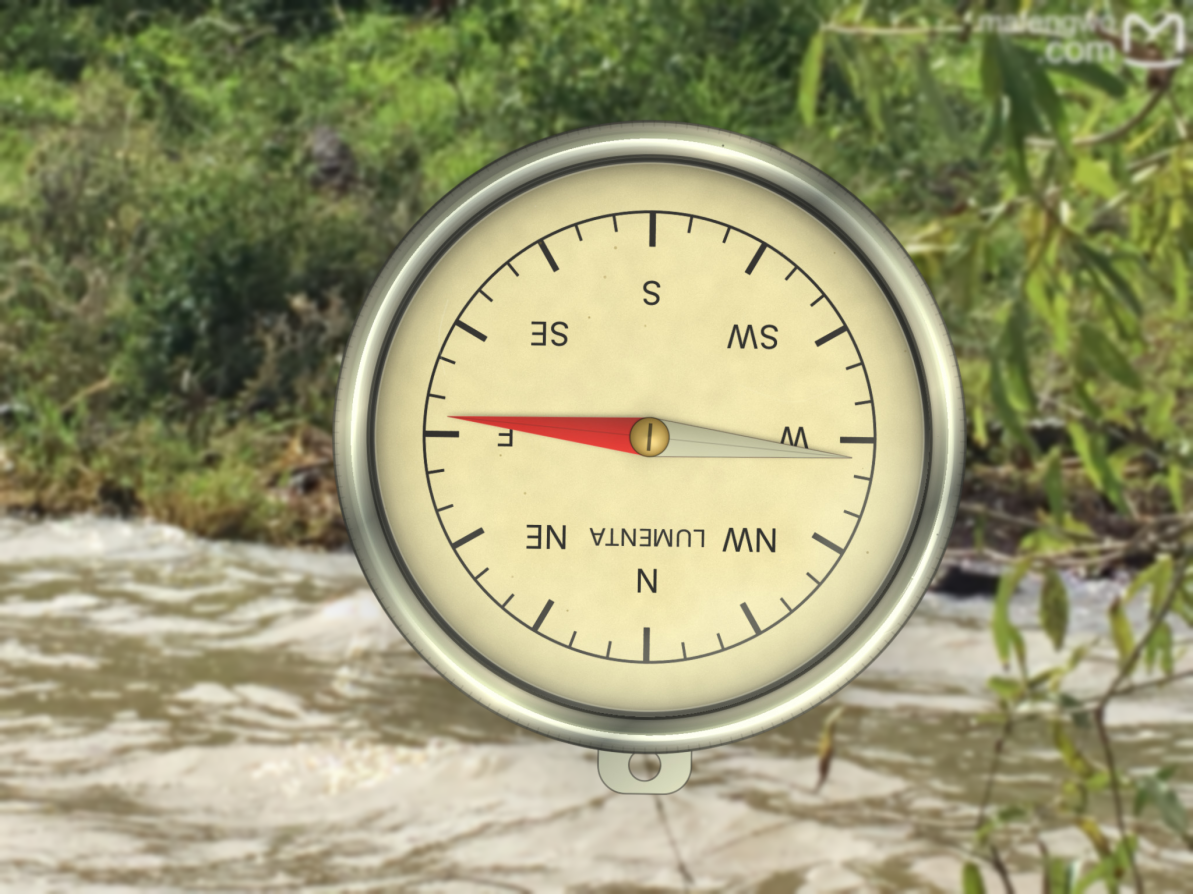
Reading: {"value": 95, "unit": "°"}
